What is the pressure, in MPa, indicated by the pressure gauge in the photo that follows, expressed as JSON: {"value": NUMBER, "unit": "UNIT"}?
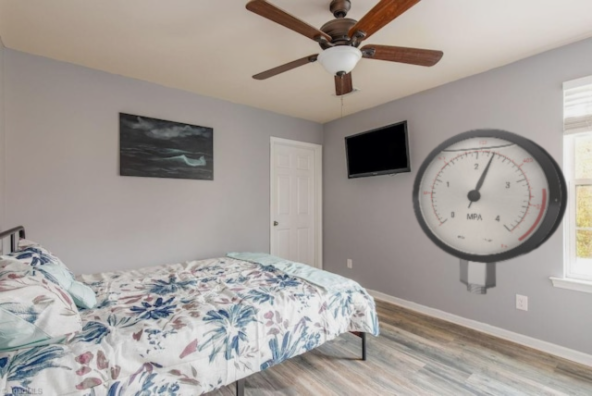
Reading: {"value": 2.3, "unit": "MPa"}
